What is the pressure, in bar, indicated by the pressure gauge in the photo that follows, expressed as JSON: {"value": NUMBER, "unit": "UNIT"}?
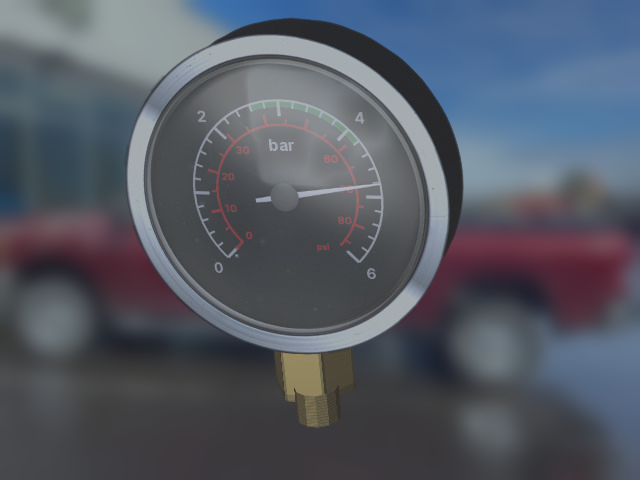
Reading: {"value": 4.8, "unit": "bar"}
